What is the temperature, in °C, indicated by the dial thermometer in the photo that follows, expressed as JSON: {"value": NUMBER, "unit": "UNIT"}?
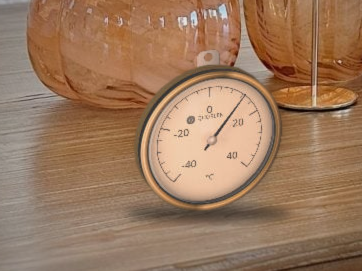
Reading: {"value": 12, "unit": "°C"}
